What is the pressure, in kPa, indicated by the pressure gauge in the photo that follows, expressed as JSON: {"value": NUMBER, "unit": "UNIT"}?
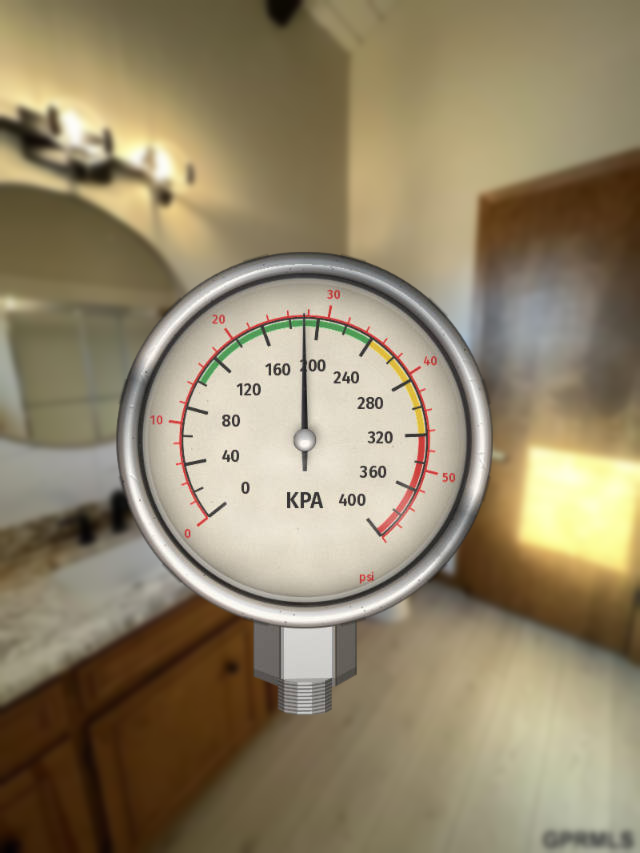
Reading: {"value": 190, "unit": "kPa"}
